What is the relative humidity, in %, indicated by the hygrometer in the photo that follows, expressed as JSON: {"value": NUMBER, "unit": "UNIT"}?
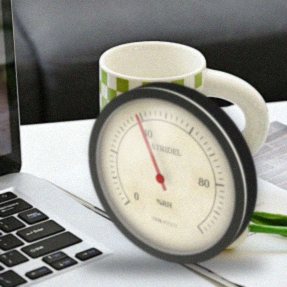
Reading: {"value": 40, "unit": "%"}
